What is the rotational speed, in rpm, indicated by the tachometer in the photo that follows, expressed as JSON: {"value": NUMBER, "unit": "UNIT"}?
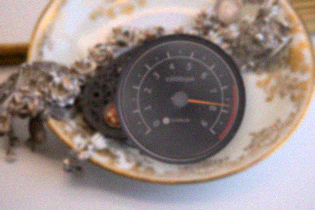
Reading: {"value": 7750, "unit": "rpm"}
